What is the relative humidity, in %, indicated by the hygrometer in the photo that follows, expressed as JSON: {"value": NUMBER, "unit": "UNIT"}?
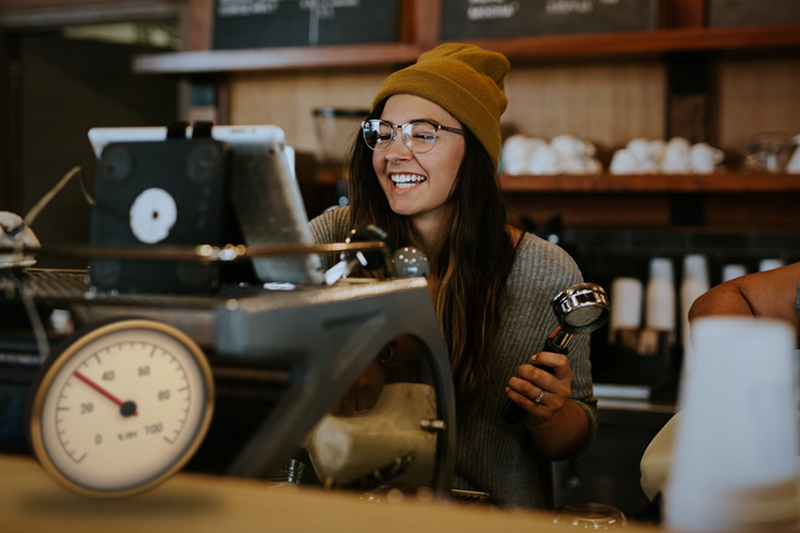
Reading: {"value": 32, "unit": "%"}
